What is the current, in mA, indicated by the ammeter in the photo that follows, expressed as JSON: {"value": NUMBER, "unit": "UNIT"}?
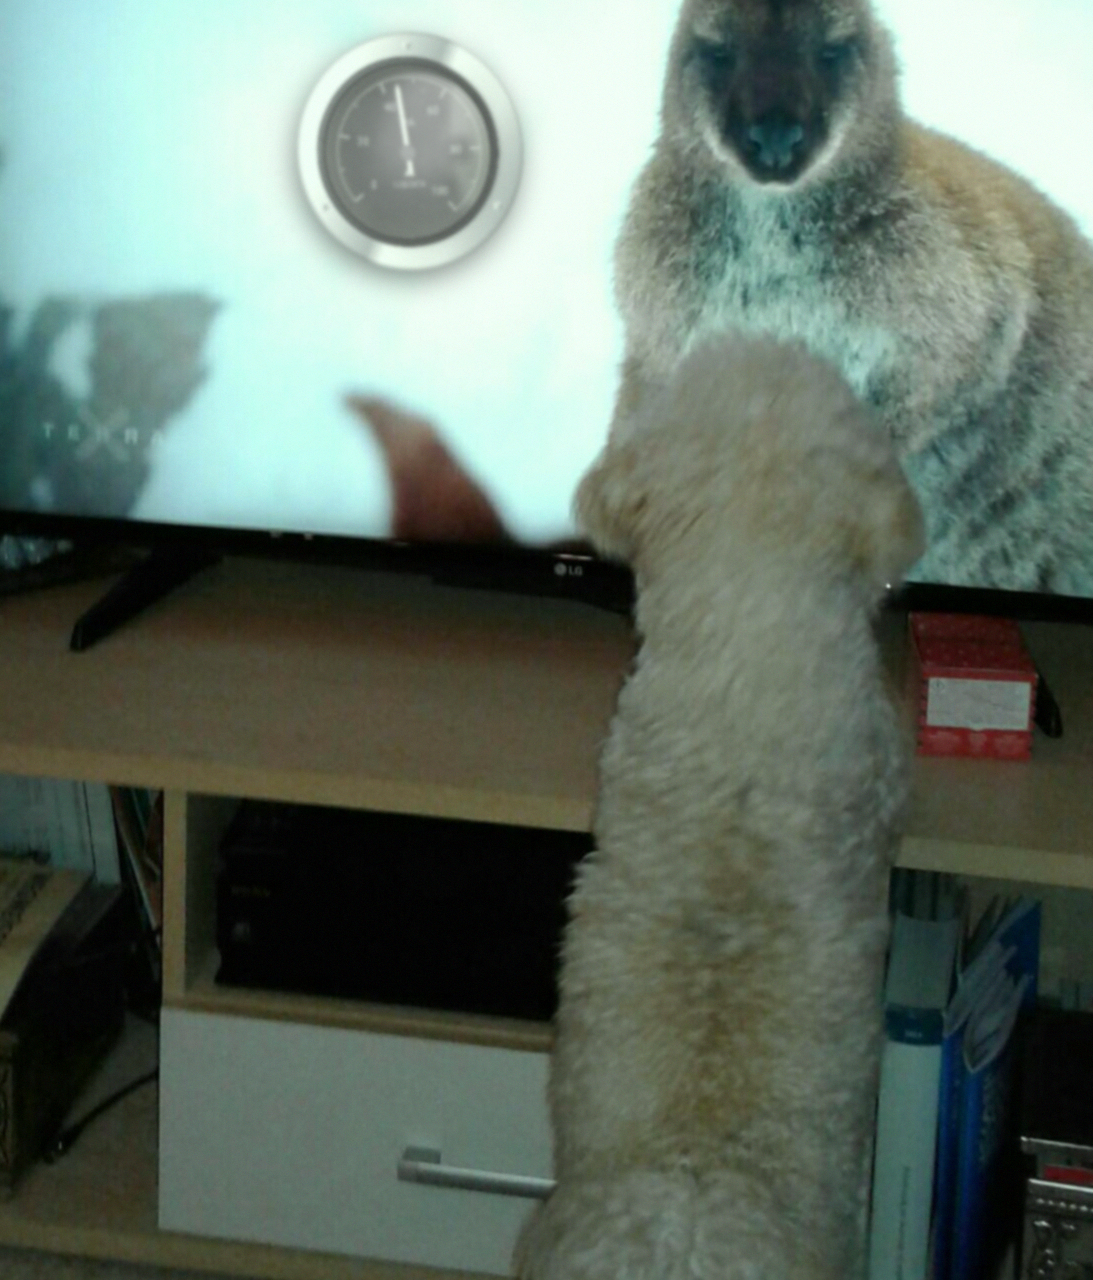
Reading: {"value": 45, "unit": "mA"}
